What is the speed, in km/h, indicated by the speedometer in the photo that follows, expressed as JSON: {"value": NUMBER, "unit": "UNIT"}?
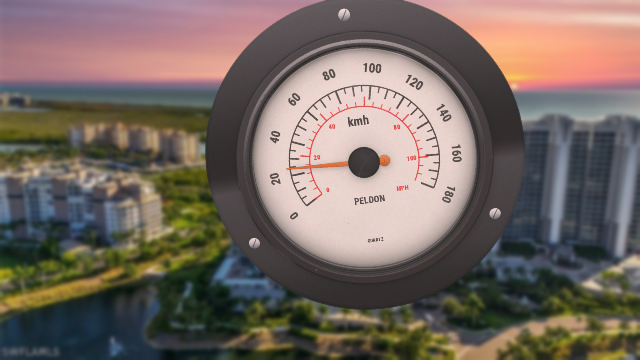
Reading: {"value": 25, "unit": "km/h"}
